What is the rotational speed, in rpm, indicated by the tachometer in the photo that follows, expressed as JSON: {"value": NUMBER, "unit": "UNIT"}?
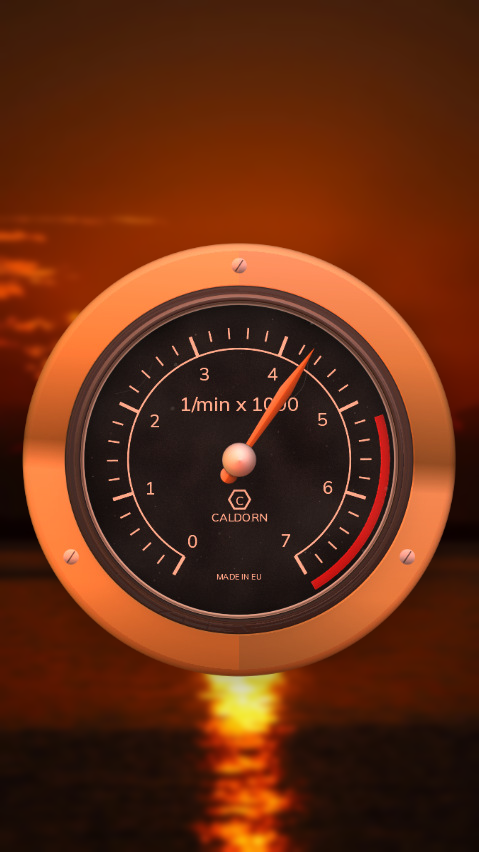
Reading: {"value": 4300, "unit": "rpm"}
